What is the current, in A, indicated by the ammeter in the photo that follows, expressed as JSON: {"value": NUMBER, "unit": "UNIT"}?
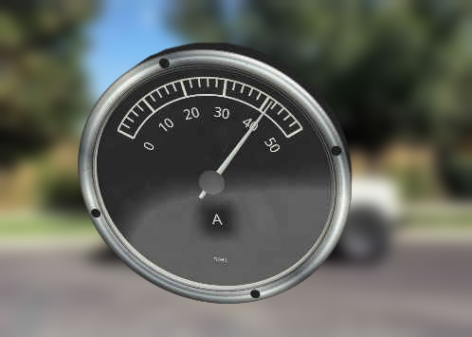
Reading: {"value": 41, "unit": "A"}
